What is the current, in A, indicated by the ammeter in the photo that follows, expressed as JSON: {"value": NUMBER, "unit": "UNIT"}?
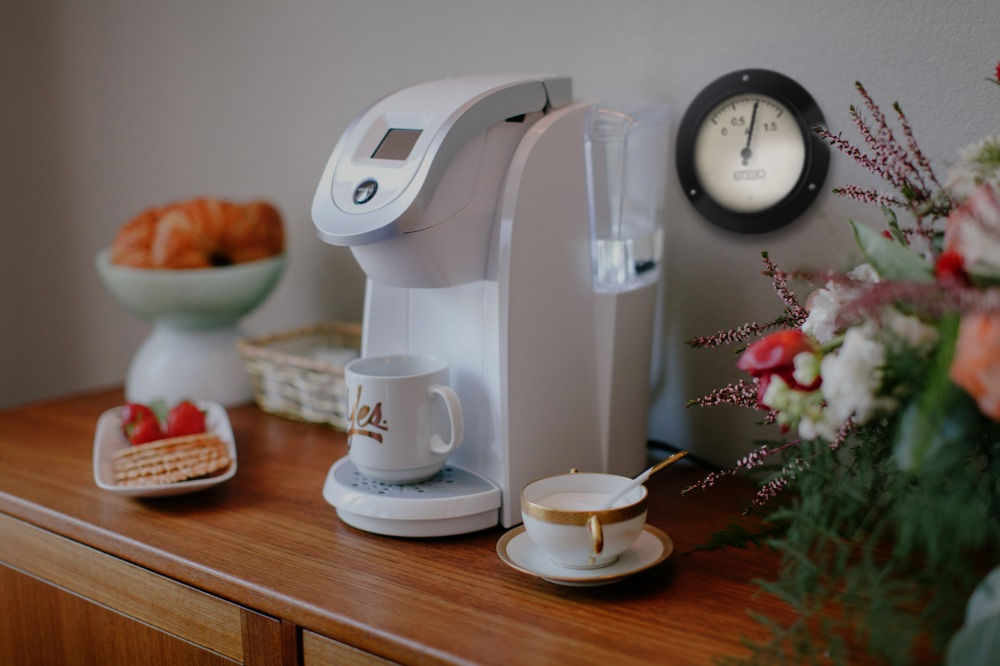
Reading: {"value": 1, "unit": "A"}
